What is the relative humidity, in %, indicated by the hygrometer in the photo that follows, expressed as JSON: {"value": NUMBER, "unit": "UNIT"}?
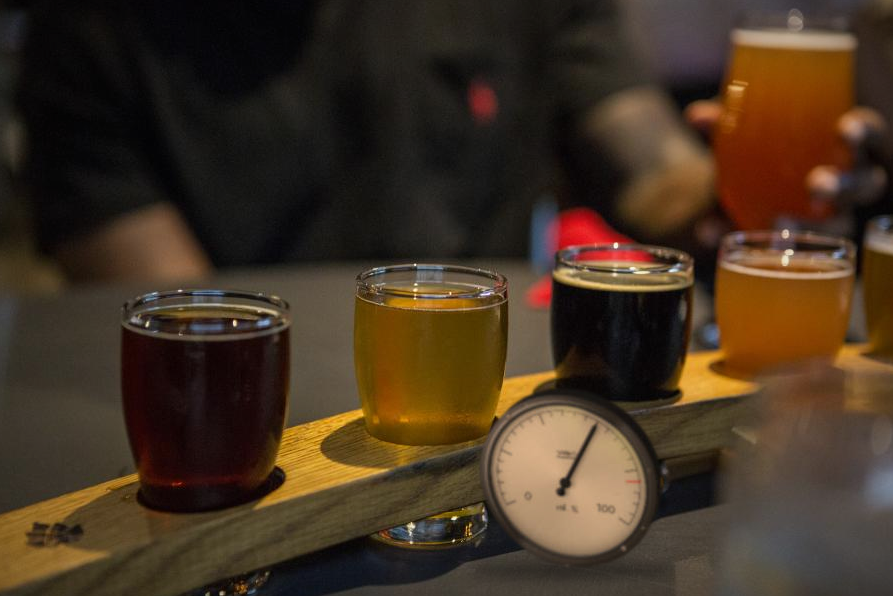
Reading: {"value": 60, "unit": "%"}
